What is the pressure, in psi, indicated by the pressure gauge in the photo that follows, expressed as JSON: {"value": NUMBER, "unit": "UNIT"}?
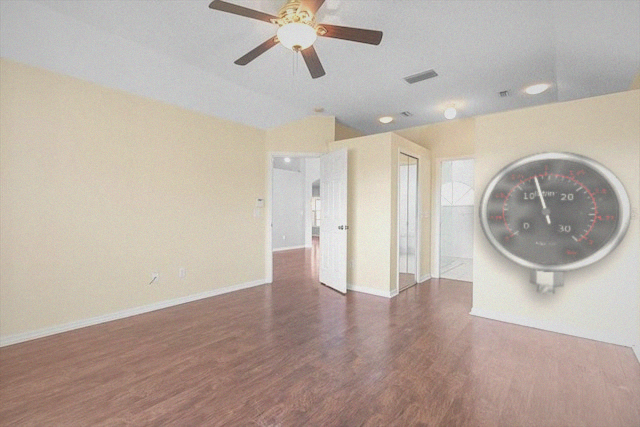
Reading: {"value": 13, "unit": "psi"}
